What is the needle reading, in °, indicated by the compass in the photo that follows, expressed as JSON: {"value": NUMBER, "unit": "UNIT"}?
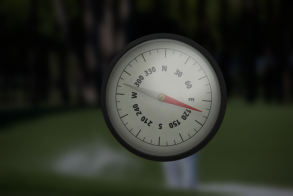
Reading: {"value": 105, "unit": "°"}
